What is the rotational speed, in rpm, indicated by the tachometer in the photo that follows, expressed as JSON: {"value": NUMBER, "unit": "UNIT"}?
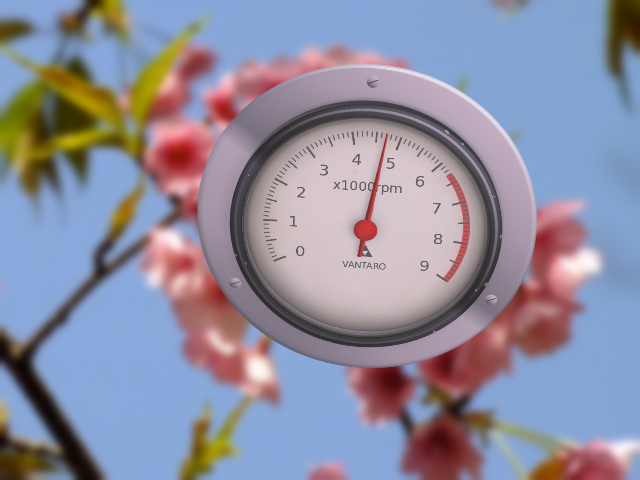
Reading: {"value": 4700, "unit": "rpm"}
